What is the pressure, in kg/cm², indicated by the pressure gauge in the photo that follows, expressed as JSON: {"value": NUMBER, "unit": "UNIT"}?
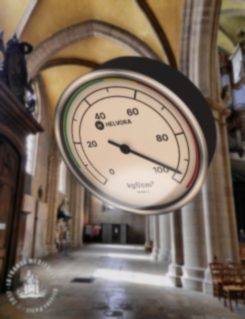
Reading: {"value": 95, "unit": "kg/cm²"}
